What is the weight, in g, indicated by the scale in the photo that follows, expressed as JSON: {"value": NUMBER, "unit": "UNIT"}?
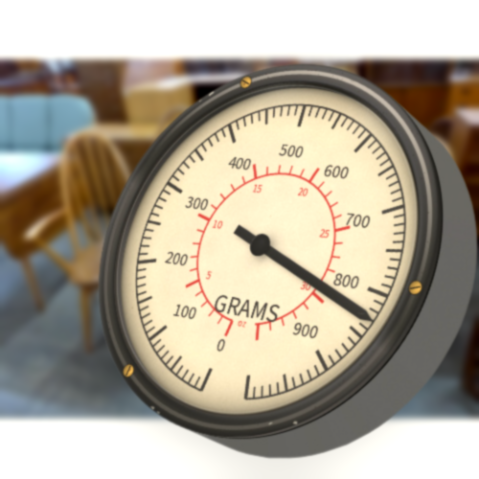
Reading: {"value": 830, "unit": "g"}
